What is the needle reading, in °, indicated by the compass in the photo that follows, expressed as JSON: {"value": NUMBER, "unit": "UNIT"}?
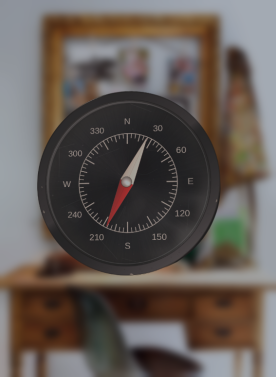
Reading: {"value": 205, "unit": "°"}
